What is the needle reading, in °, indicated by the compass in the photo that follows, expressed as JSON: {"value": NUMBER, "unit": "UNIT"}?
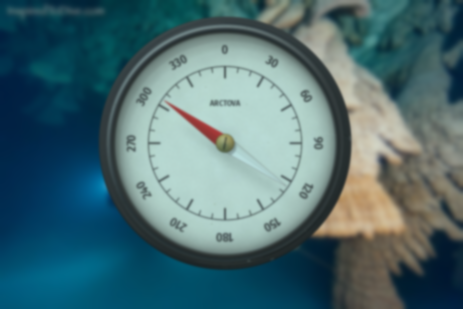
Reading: {"value": 305, "unit": "°"}
